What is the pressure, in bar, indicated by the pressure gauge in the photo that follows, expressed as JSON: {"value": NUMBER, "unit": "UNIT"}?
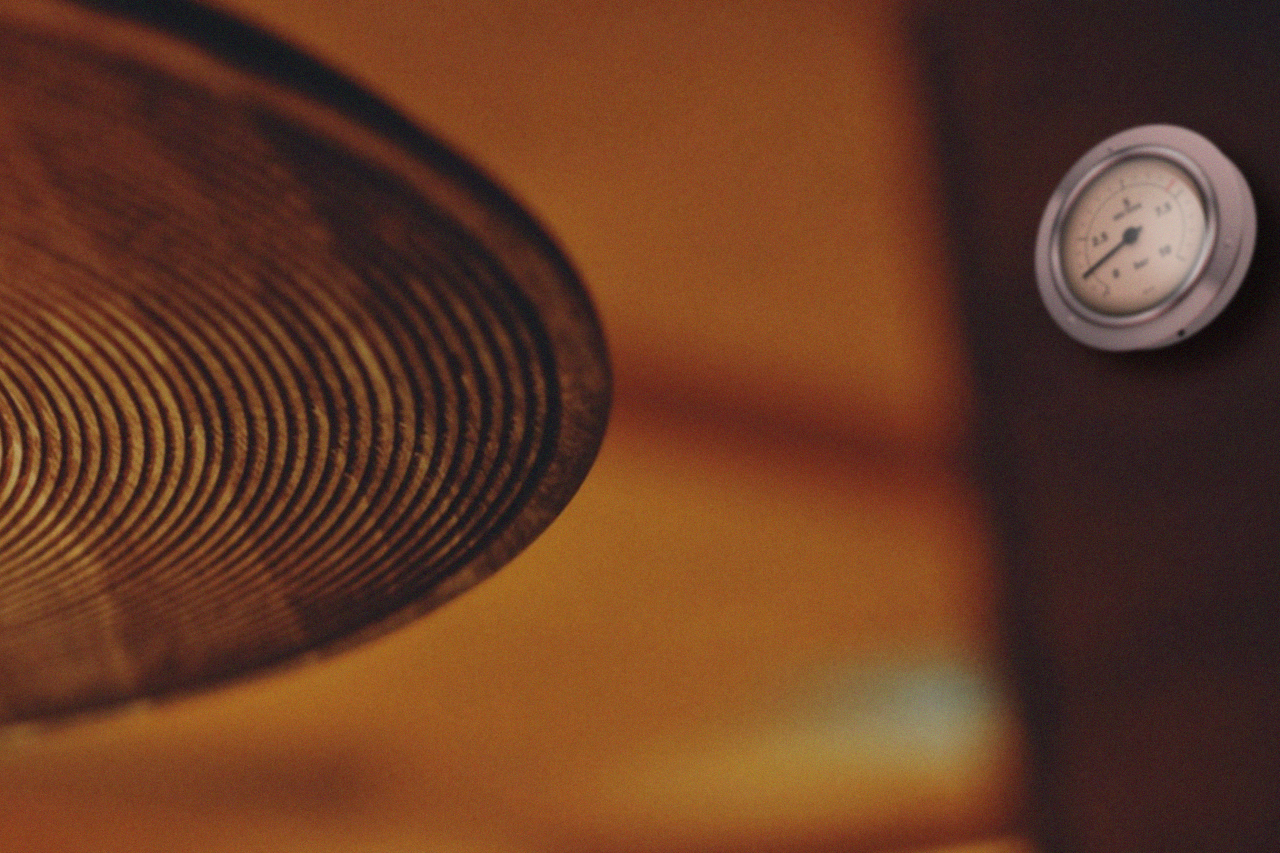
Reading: {"value": 1, "unit": "bar"}
